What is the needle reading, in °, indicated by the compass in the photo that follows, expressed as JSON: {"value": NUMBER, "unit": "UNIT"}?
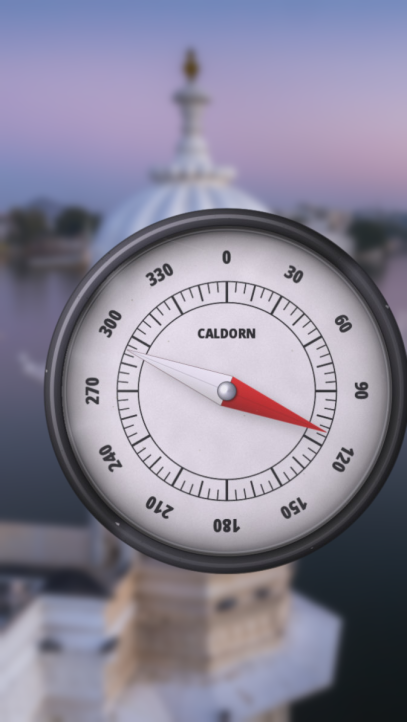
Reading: {"value": 112.5, "unit": "°"}
